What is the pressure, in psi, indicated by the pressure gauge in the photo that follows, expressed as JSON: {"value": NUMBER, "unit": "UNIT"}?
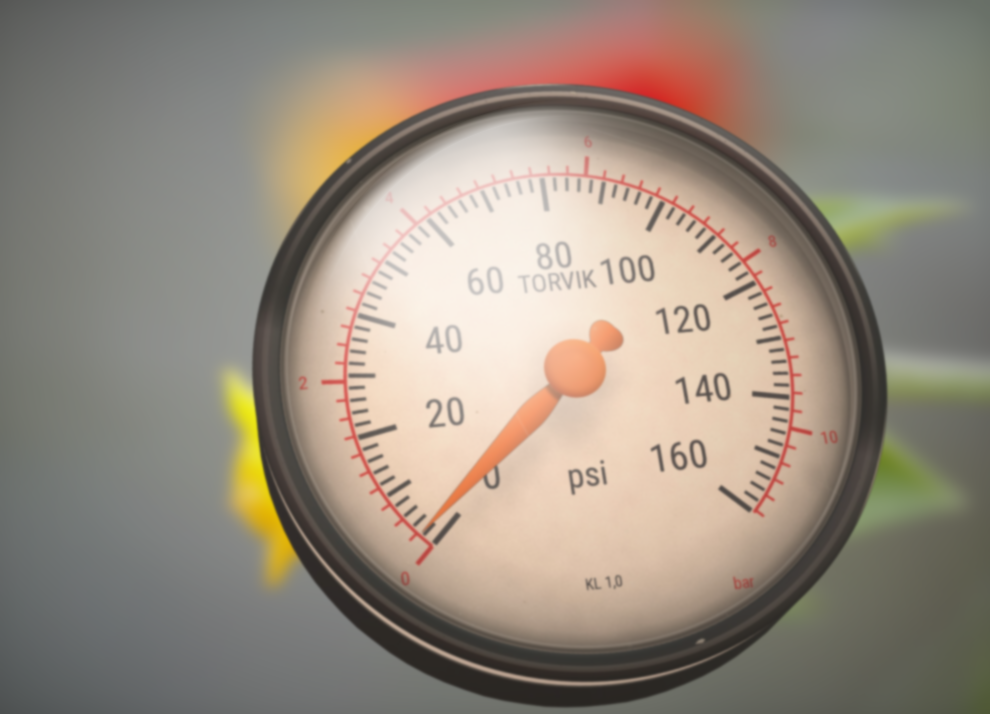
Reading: {"value": 2, "unit": "psi"}
